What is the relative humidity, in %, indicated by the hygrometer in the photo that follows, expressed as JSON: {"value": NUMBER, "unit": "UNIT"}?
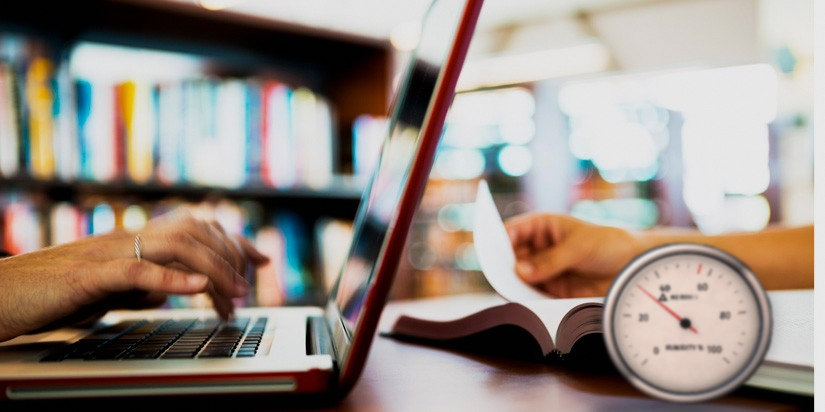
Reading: {"value": 32, "unit": "%"}
